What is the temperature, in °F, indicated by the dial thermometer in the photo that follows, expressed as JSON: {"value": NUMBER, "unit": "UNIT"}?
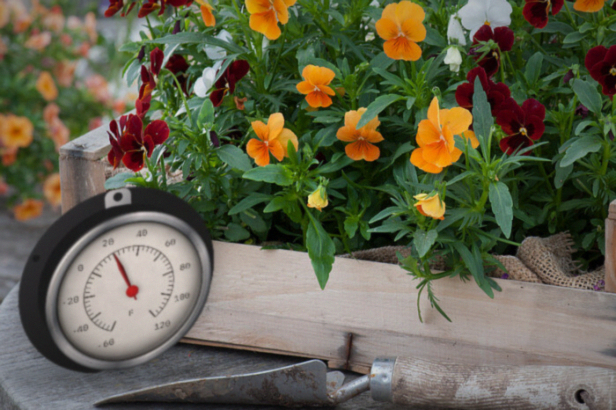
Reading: {"value": 20, "unit": "°F"}
